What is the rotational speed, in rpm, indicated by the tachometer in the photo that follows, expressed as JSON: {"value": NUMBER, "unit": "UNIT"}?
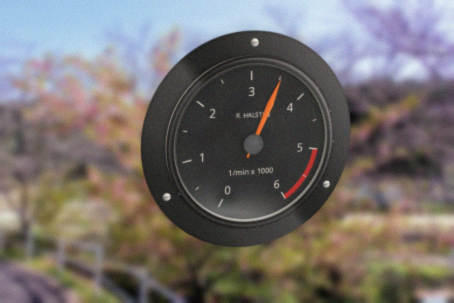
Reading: {"value": 3500, "unit": "rpm"}
